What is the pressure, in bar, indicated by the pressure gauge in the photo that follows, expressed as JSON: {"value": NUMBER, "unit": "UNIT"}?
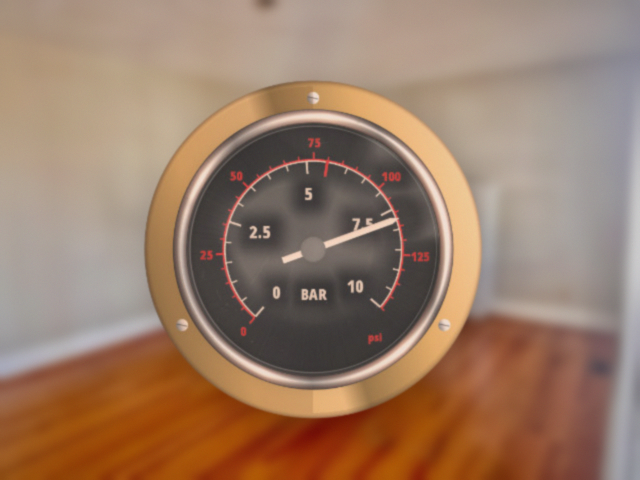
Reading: {"value": 7.75, "unit": "bar"}
